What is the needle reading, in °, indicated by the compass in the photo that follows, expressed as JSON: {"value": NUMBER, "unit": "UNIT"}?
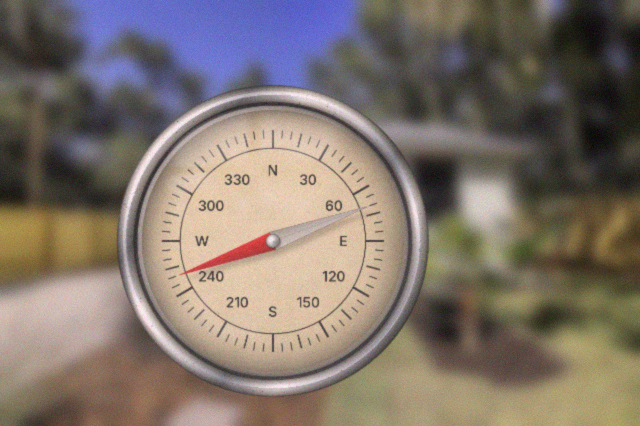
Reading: {"value": 250, "unit": "°"}
